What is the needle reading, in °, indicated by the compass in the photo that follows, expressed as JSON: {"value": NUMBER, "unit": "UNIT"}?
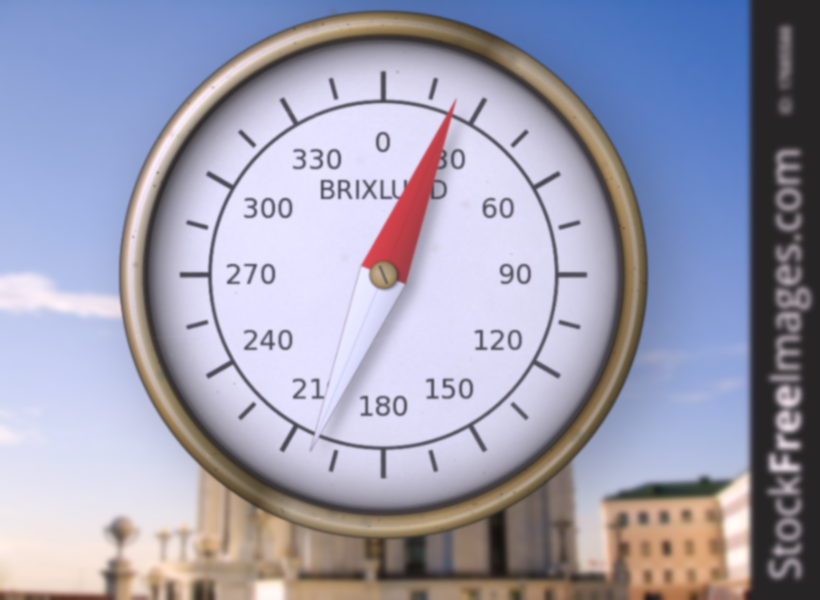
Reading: {"value": 22.5, "unit": "°"}
